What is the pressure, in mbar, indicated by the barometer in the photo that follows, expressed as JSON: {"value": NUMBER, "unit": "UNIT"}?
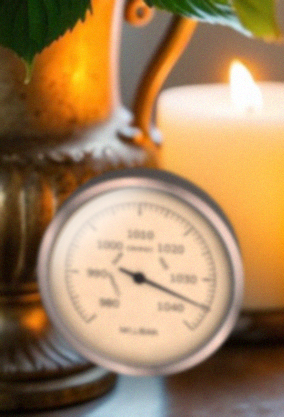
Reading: {"value": 1035, "unit": "mbar"}
